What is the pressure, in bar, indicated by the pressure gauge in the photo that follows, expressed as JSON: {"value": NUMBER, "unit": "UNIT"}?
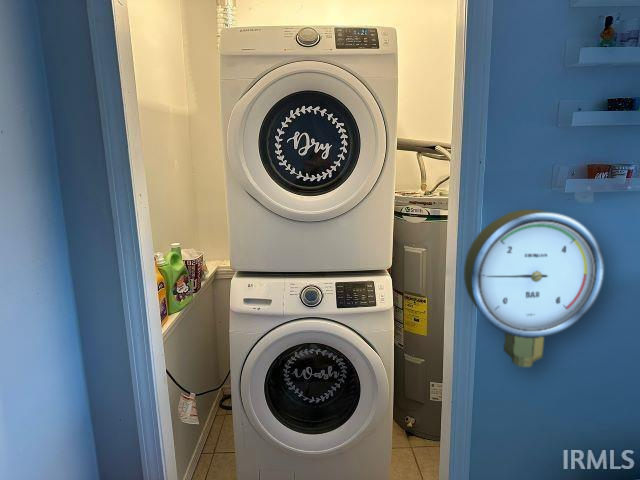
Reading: {"value": 1, "unit": "bar"}
